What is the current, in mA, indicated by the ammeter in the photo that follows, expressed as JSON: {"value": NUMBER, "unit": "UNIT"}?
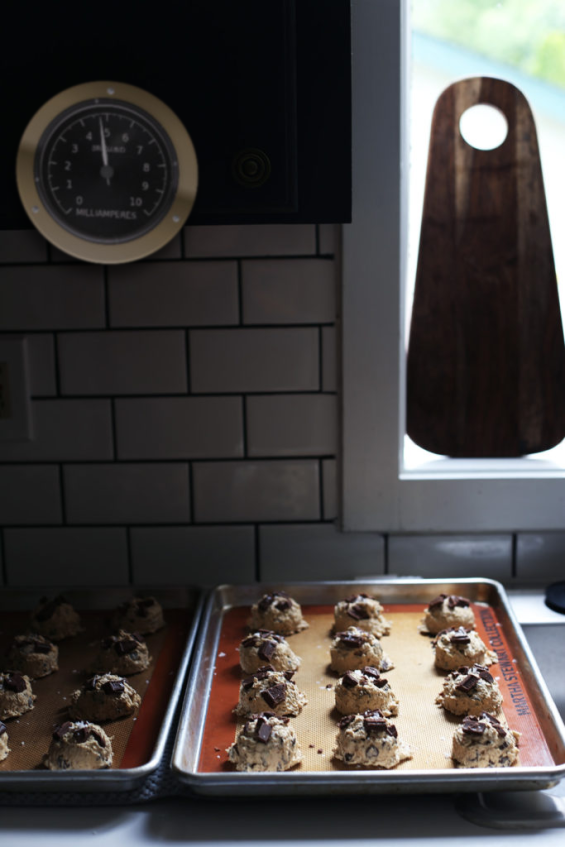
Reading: {"value": 4.75, "unit": "mA"}
